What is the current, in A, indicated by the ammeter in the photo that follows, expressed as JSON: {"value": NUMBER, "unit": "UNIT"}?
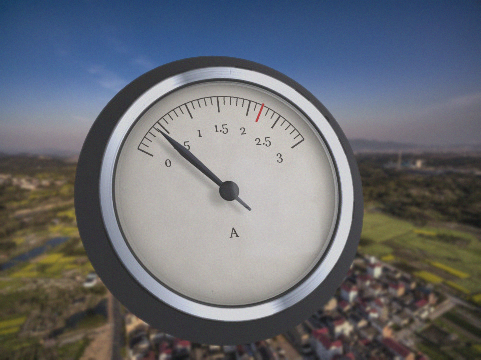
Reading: {"value": 0.4, "unit": "A"}
